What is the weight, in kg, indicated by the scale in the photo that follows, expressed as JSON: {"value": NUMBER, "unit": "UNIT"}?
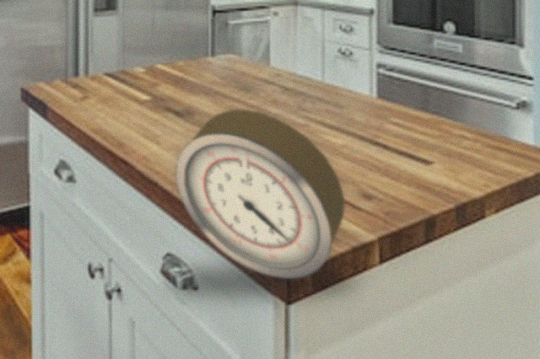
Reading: {"value": 3.5, "unit": "kg"}
